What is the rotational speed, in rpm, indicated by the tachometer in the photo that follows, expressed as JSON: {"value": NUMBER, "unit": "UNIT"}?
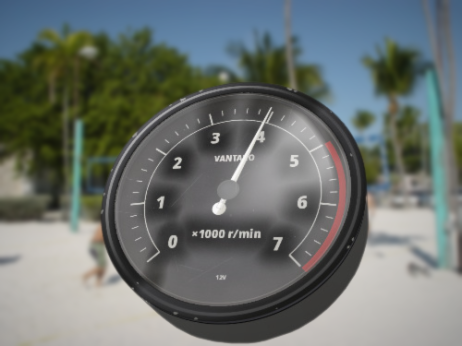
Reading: {"value": 4000, "unit": "rpm"}
